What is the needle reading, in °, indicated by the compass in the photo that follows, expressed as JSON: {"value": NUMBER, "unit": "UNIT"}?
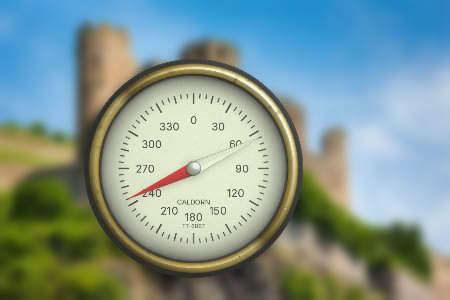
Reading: {"value": 245, "unit": "°"}
